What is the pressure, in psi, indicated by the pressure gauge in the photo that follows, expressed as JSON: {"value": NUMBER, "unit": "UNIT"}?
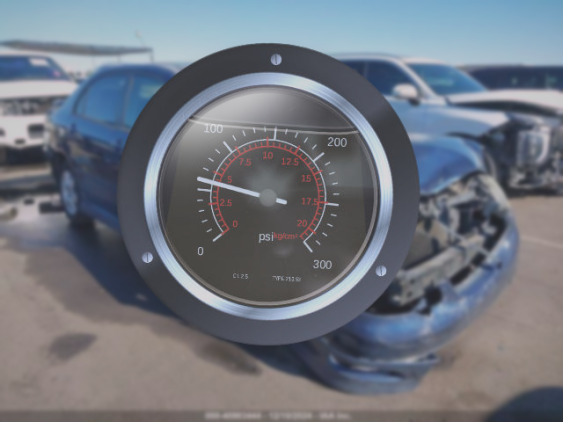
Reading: {"value": 60, "unit": "psi"}
